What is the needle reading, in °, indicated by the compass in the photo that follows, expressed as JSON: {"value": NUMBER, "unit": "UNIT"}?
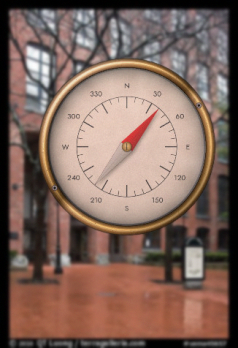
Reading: {"value": 40, "unit": "°"}
